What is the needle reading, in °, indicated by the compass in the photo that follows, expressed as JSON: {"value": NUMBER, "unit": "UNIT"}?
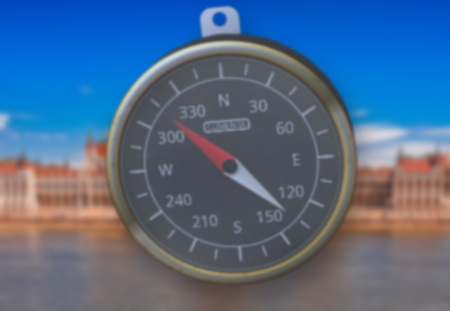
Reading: {"value": 315, "unit": "°"}
